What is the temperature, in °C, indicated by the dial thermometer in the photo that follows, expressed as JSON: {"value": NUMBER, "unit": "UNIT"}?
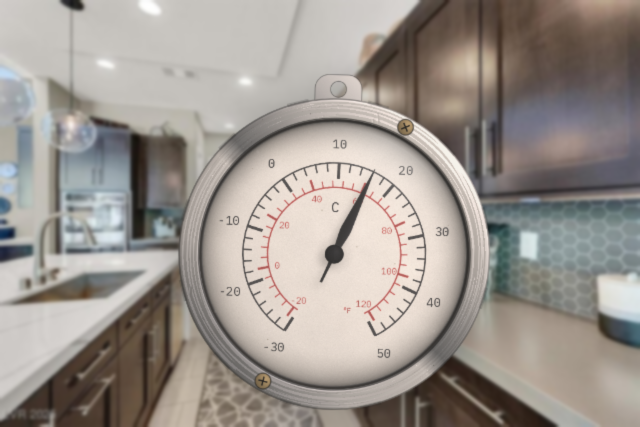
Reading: {"value": 16, "unit": "°C"}
